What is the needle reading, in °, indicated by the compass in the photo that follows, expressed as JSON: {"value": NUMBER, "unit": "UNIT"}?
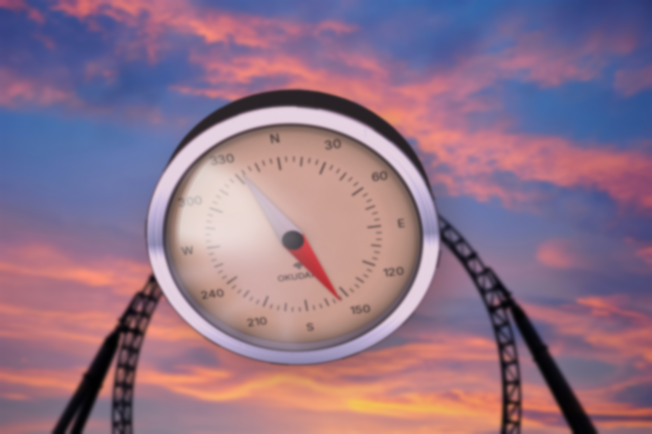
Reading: {"value": 155, "unit": "°"}
